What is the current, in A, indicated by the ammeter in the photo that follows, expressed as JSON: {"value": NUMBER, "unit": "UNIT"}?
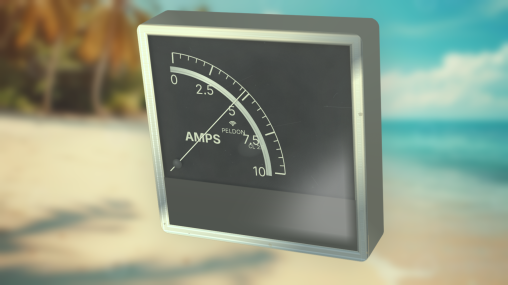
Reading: {"value": 4.75, "unit": "A"}
